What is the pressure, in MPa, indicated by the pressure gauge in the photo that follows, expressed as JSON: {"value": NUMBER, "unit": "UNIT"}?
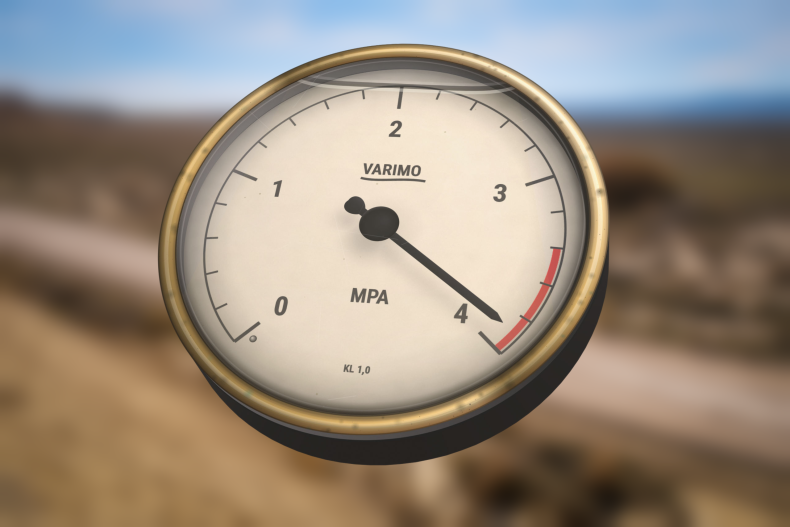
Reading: {"value": 3.9, "unit": "MPa"}
